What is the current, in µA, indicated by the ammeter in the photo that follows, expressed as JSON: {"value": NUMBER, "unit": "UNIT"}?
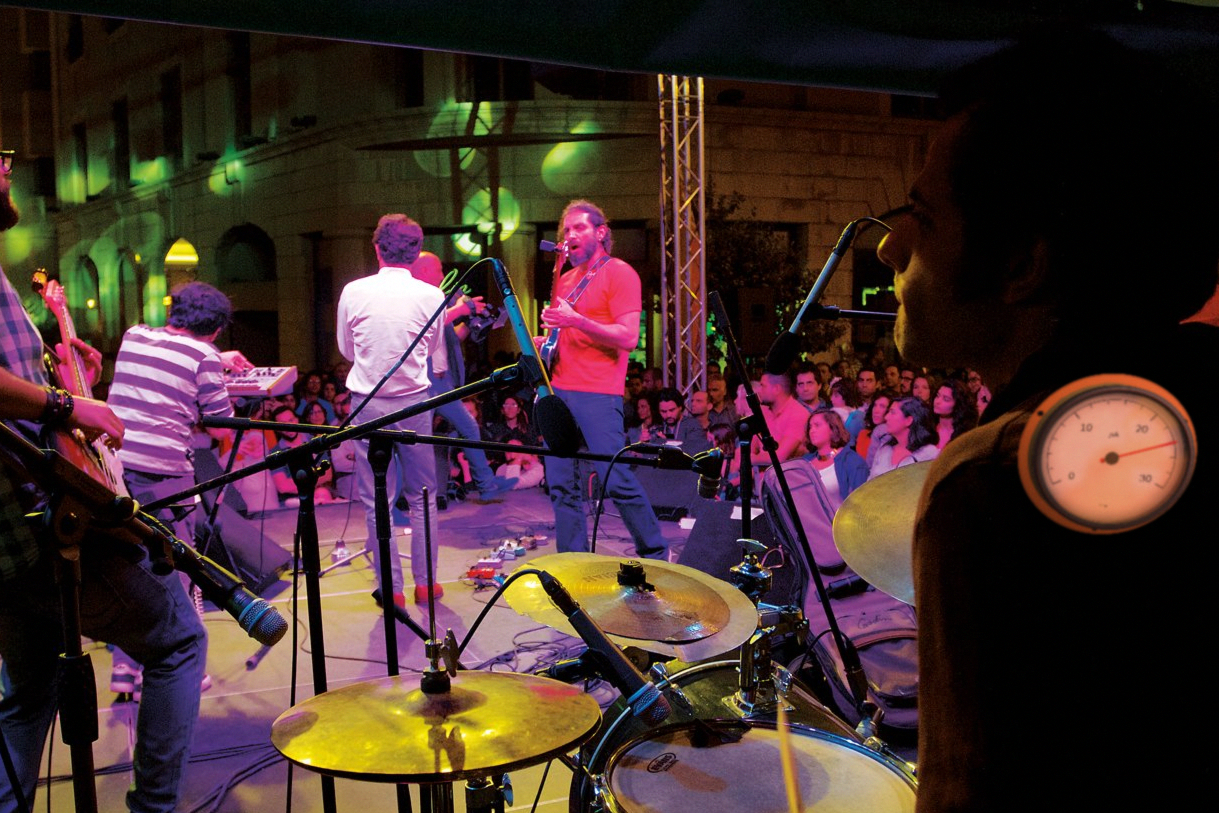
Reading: {"value": 24, "unit": "µA"}
